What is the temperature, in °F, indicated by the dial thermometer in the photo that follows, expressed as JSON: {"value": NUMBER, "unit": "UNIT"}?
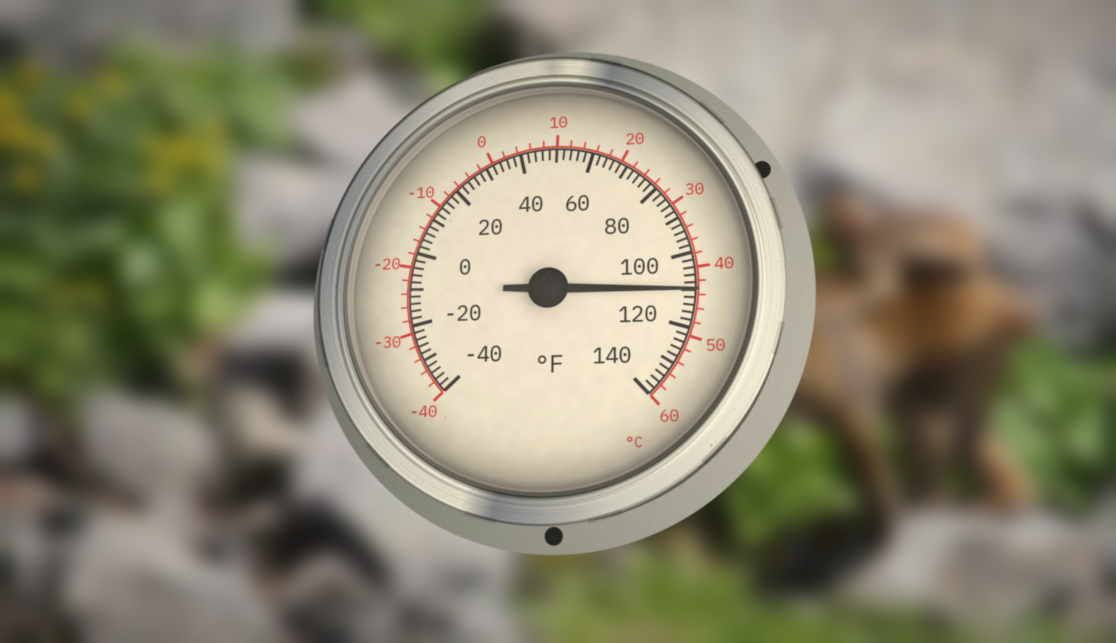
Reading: {"value": 110, "unit": "°F"}
